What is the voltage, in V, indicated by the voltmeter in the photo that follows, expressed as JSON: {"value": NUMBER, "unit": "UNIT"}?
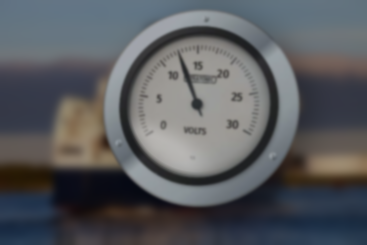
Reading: {"value": 12.5, "unit": "V"}
